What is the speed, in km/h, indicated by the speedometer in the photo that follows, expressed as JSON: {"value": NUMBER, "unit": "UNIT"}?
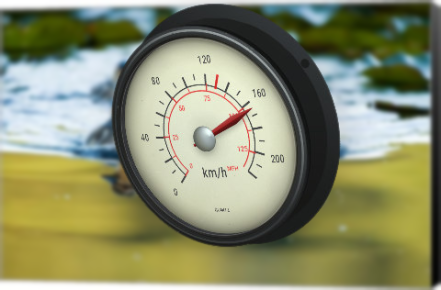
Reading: {"value": 165, "unit": "km/h"}
